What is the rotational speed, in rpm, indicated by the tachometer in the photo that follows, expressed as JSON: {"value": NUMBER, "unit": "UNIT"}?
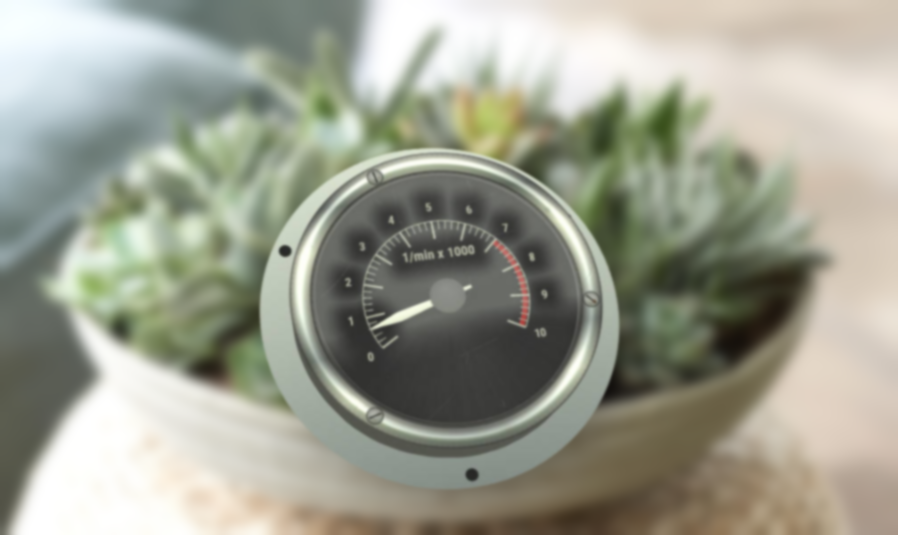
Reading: {"value": 600, "unit": "rpm"}
